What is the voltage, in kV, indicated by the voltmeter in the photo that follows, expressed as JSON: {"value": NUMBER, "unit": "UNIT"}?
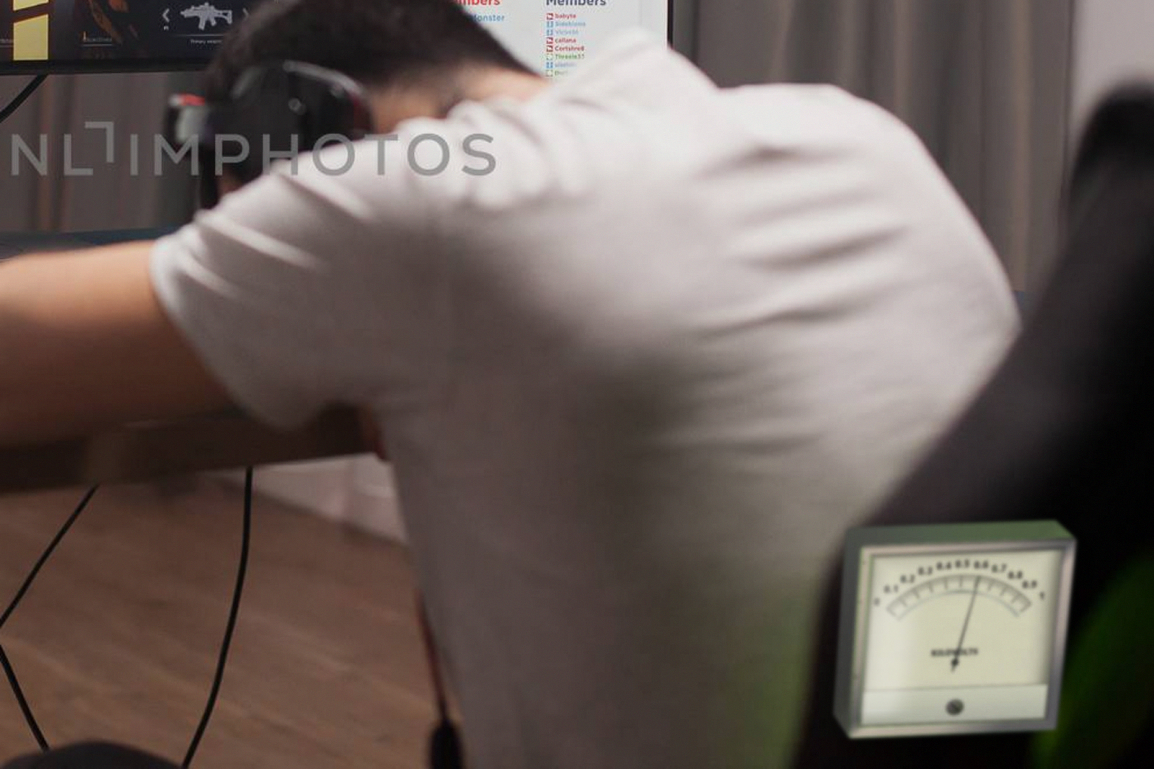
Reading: {"value": 0.6, "unit": "kV"}
